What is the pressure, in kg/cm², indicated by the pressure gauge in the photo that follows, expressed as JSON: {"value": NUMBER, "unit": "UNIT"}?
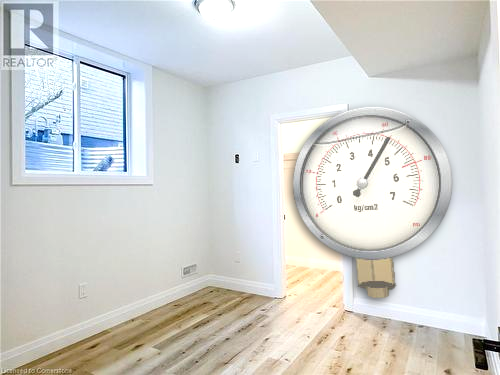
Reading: {"value": 4.5, "unit": "kg/cm²"}
